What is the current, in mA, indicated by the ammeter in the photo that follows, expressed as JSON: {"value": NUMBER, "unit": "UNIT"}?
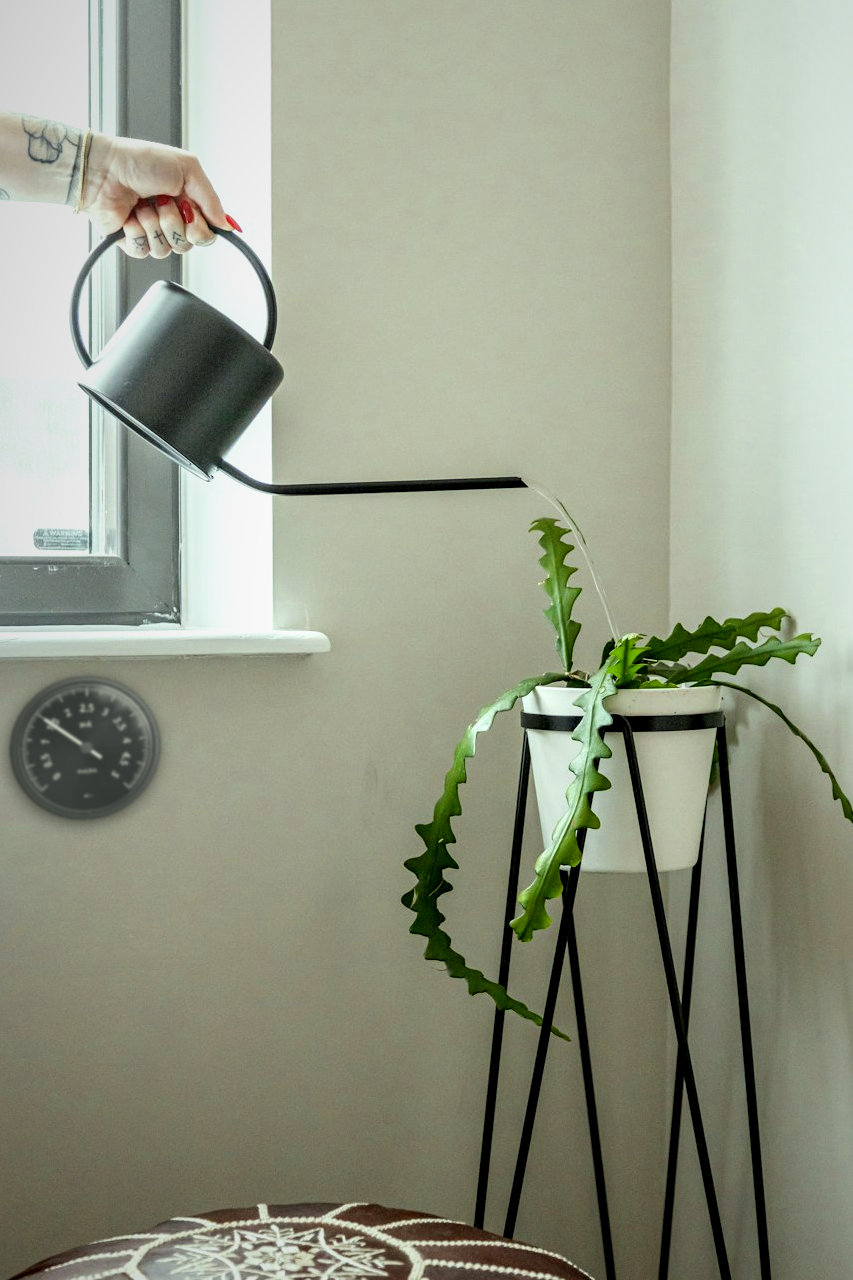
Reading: {"value": 1.5, "unit": "mA"}
